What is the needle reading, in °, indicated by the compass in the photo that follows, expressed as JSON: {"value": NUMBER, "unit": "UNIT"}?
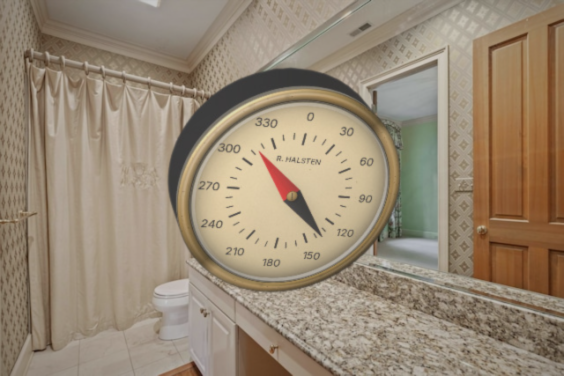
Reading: {"value": 315, "unit": "°"}
